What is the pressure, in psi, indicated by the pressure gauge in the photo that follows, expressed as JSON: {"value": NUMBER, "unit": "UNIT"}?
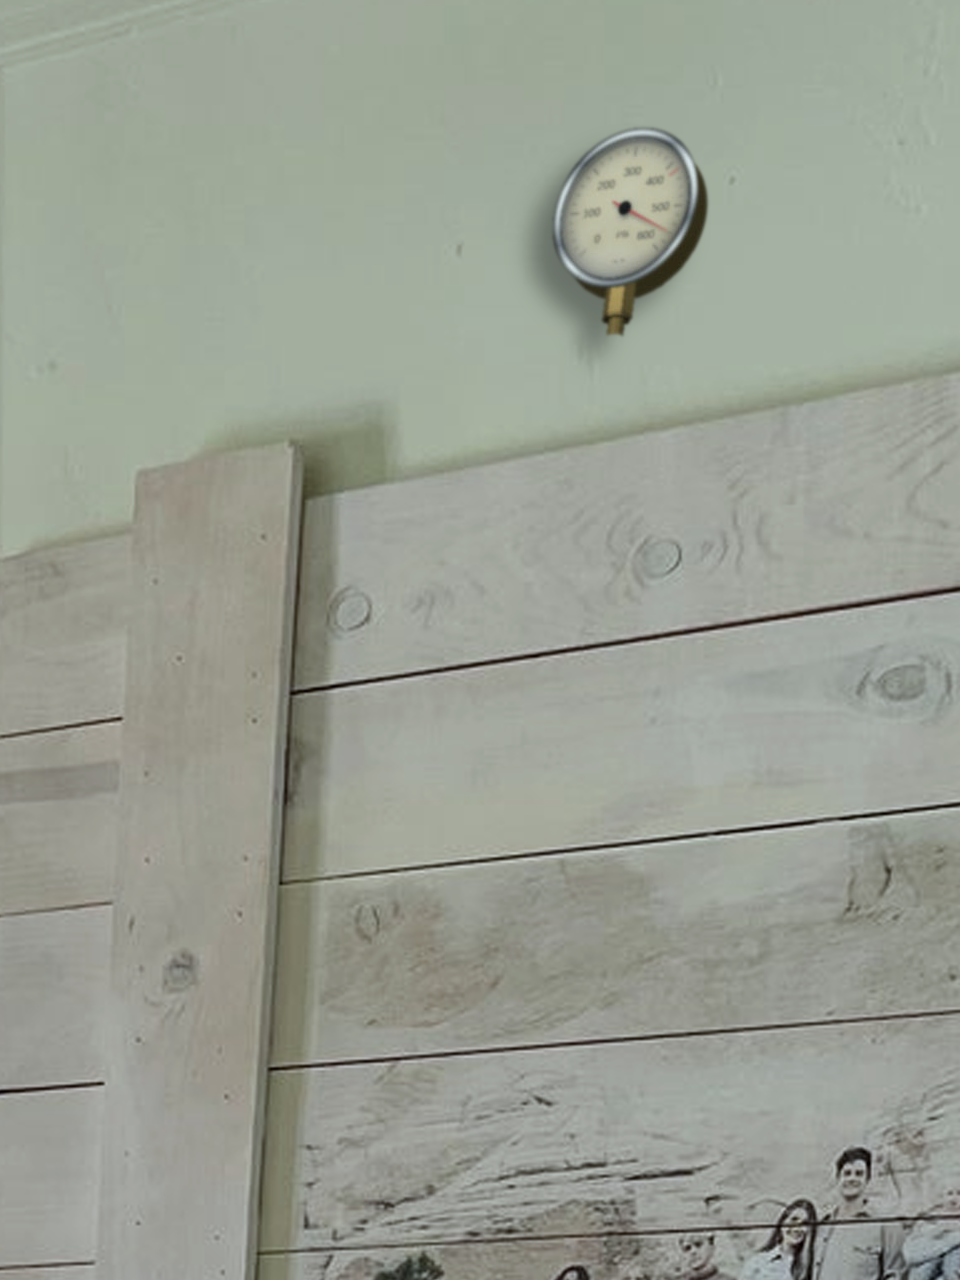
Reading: {"value": 560, "unit": "psi"}
